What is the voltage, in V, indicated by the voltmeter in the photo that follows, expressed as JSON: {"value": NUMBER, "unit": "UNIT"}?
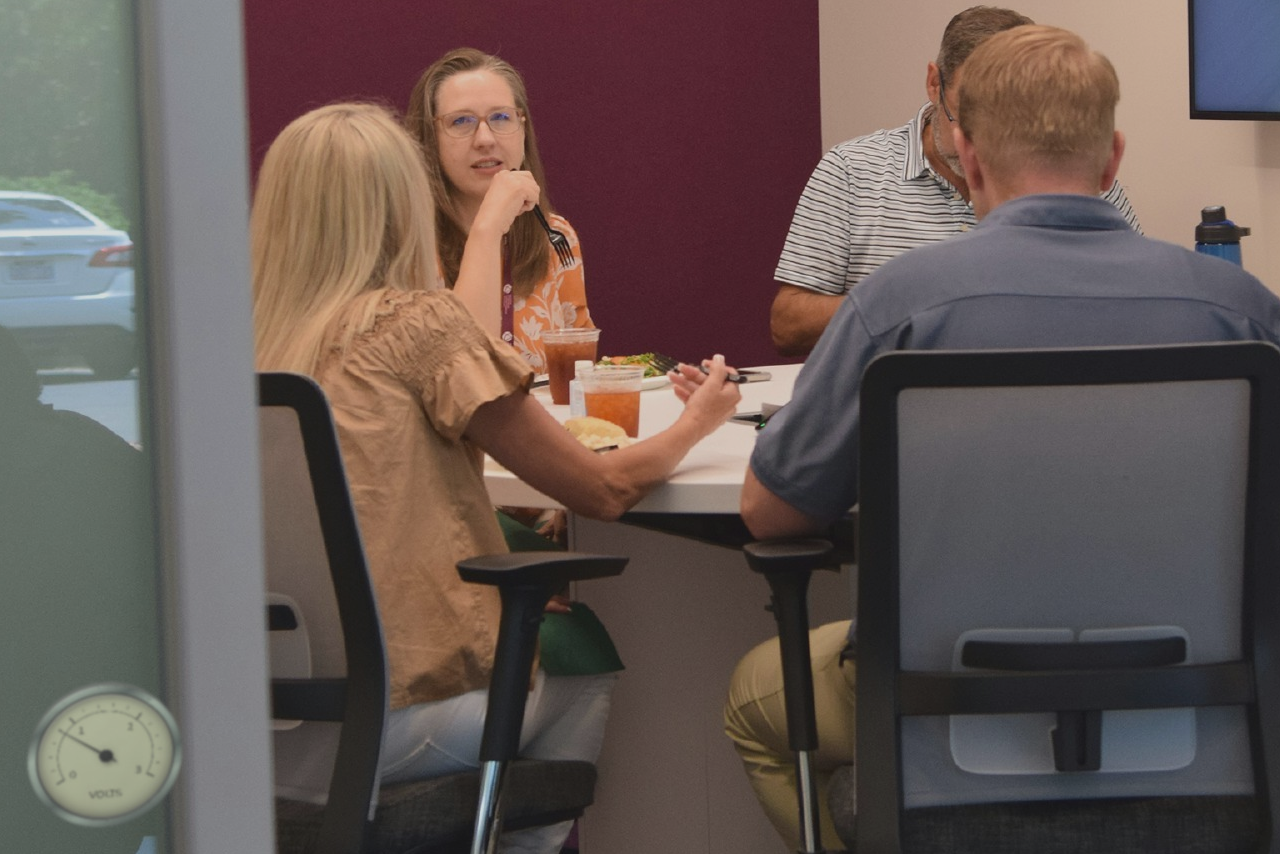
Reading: {"value": 0.8, "unit": "V"}
